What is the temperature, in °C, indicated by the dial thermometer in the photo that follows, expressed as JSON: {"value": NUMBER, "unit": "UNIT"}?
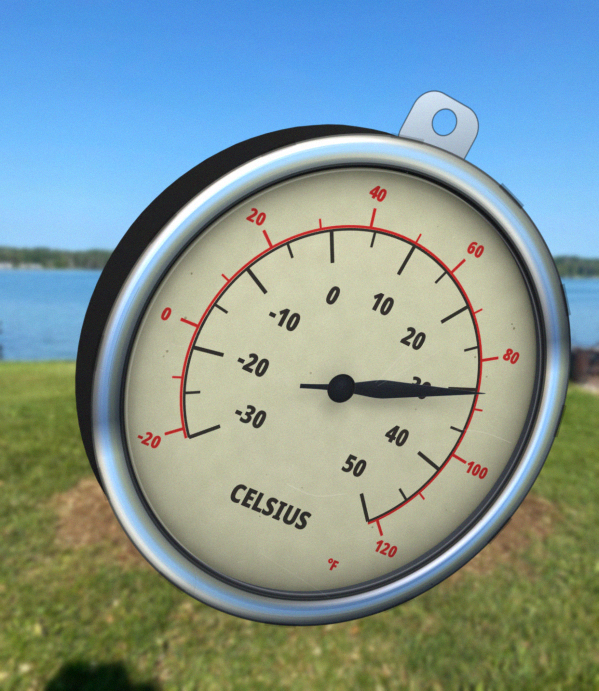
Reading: {"value": 30, "unit": "°C"}
